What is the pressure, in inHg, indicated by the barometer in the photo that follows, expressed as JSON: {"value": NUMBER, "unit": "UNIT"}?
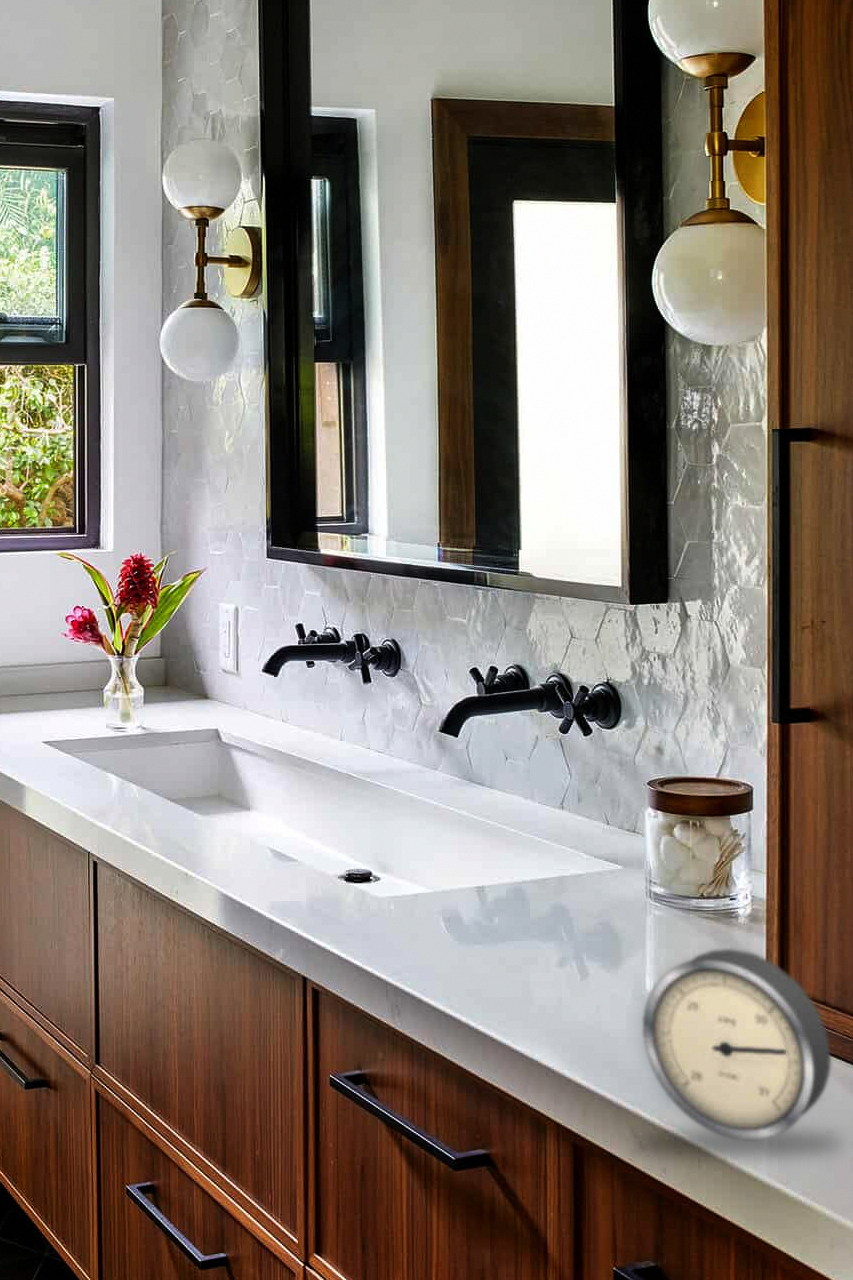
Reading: {"value": 30.4, "unit": "inHg"}
